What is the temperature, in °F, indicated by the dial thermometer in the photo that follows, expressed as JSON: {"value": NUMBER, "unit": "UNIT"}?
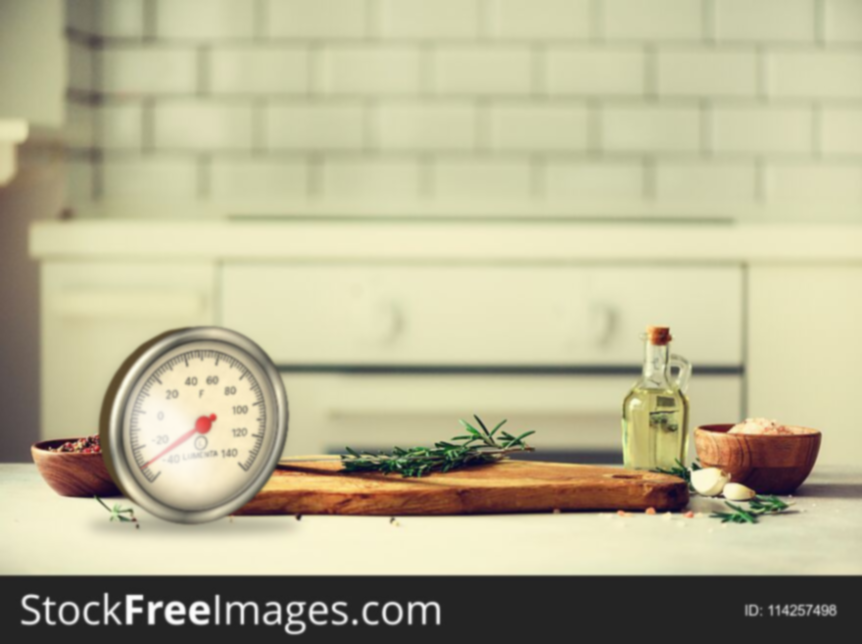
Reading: {"value": -30, "unit": "°F"}
